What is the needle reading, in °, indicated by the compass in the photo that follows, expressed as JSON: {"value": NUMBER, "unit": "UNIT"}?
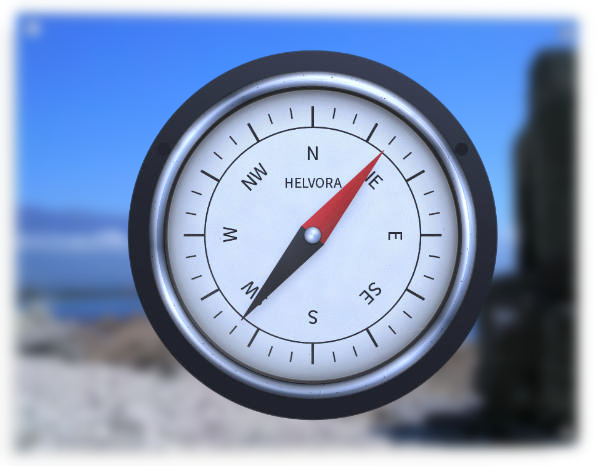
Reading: {"value": 40, "unit": "°"}
